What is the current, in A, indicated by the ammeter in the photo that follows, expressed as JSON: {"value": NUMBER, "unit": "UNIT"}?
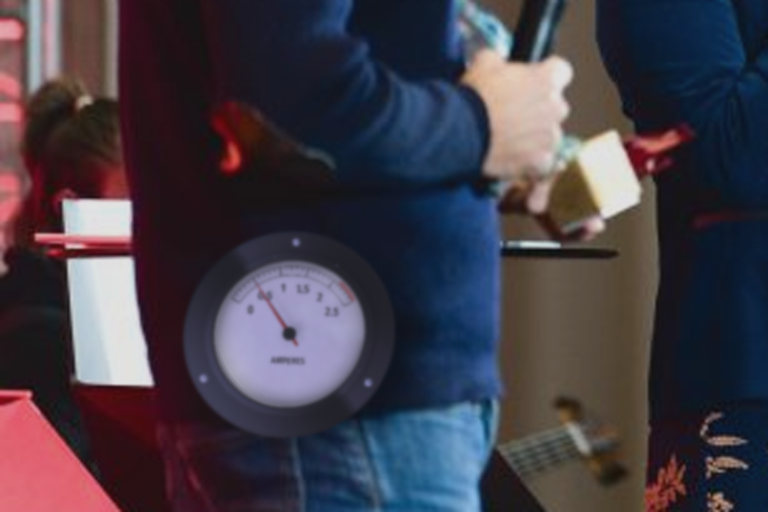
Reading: {"value": 0.5, "unit": "A"}
